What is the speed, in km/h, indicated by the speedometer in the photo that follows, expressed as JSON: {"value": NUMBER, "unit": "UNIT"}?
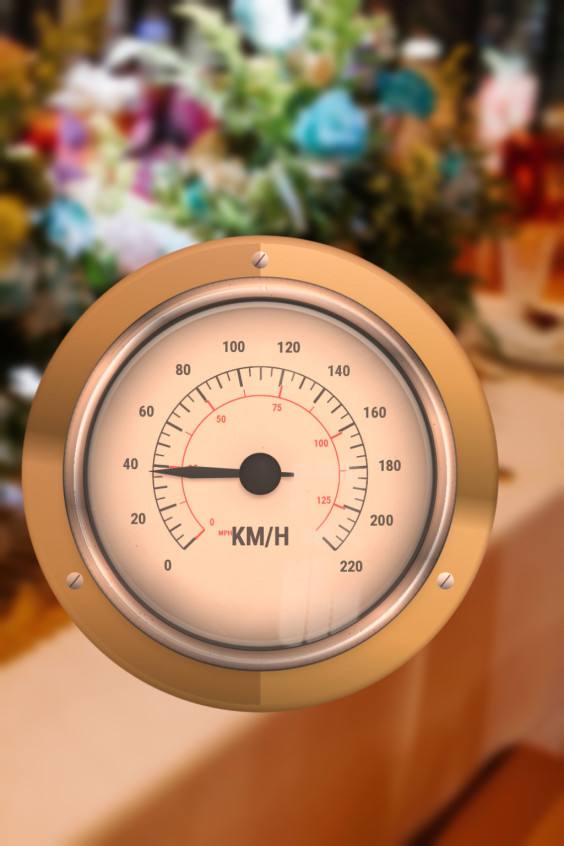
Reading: {"value": 37.5, "unit": "km/h"}
